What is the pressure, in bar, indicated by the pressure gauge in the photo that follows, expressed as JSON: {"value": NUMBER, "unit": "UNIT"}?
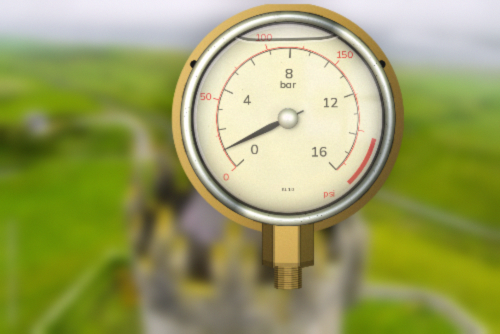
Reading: {"value": 1, "unit": "bar"}
